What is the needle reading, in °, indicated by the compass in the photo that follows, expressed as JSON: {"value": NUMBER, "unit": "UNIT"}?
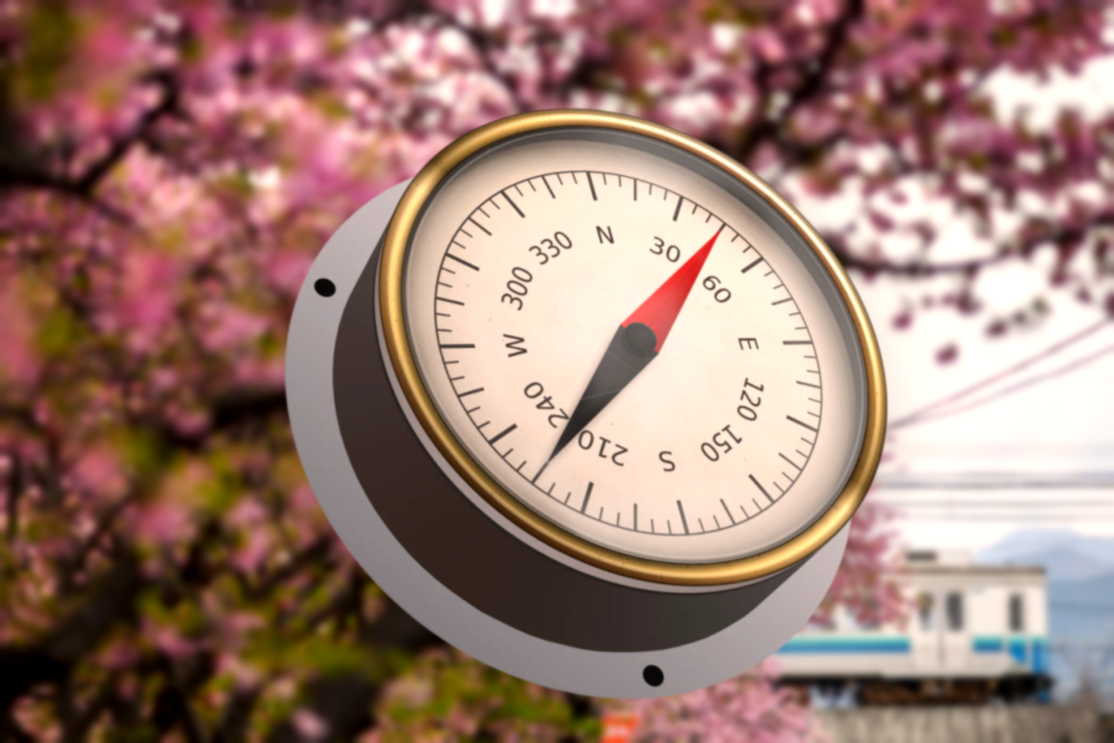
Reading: {"value": 45, "unit": "°"}
